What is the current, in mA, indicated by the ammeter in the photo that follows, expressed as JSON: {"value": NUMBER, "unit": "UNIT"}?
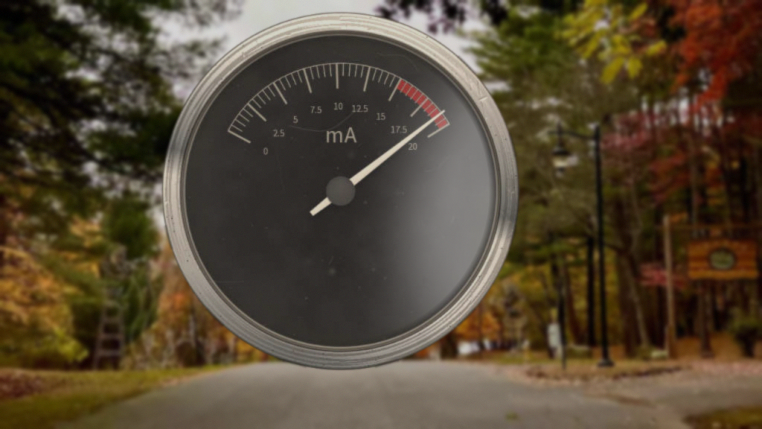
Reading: {"value": 19, "unit": "mA"}
